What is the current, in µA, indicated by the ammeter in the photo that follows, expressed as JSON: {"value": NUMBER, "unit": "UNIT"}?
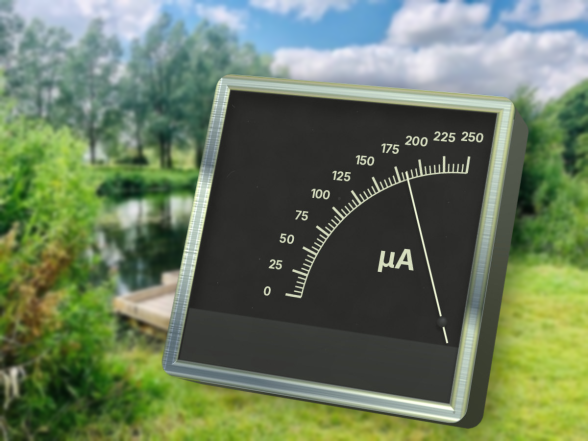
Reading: {"value": 185, "unit": "µA"}
